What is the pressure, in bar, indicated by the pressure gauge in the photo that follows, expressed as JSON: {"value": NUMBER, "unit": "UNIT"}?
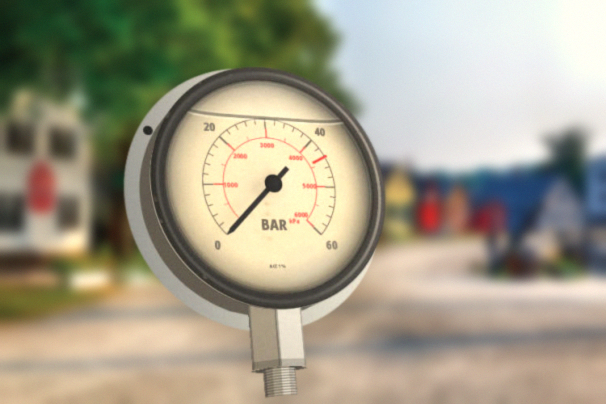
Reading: {"value": 0, "unit": "bar"}
